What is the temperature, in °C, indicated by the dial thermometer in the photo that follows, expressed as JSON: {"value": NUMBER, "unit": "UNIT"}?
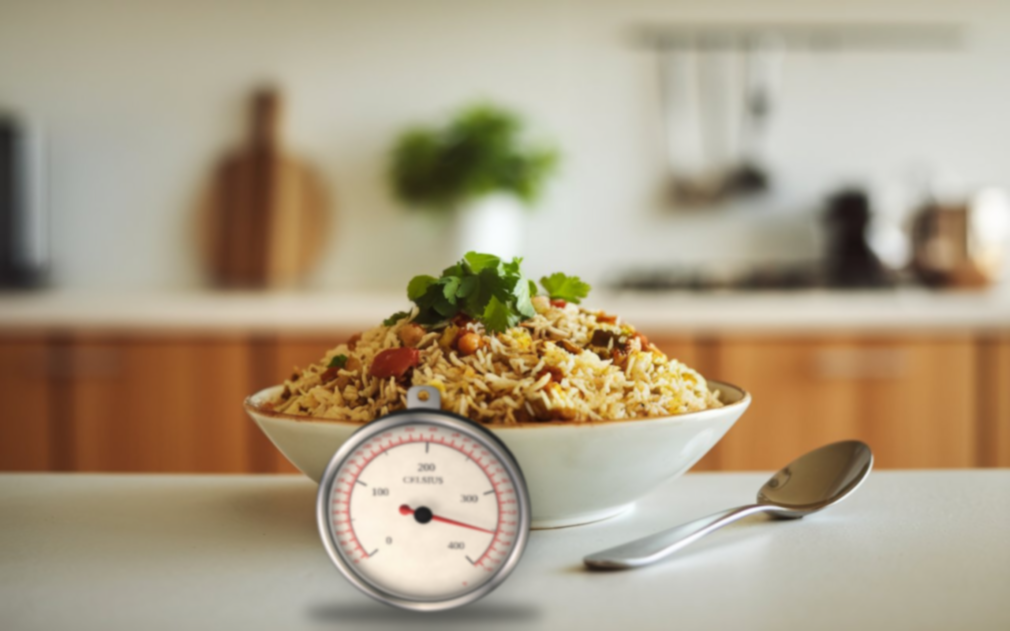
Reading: {"value": 350, "unit": "°C"}
